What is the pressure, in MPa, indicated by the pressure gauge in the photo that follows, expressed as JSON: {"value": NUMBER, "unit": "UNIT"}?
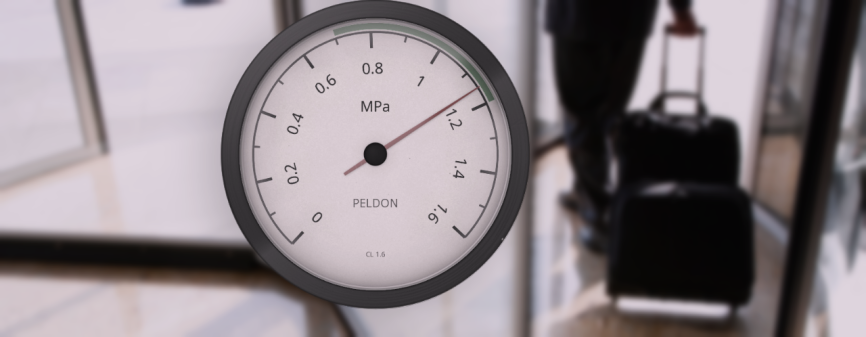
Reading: {"value": 1.15, "unit": "MPa"}
